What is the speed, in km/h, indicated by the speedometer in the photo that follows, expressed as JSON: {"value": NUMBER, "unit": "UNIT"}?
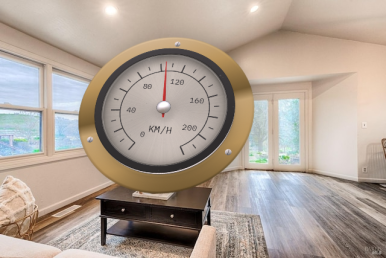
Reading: {"value": 105, "unit": "km/h"}
